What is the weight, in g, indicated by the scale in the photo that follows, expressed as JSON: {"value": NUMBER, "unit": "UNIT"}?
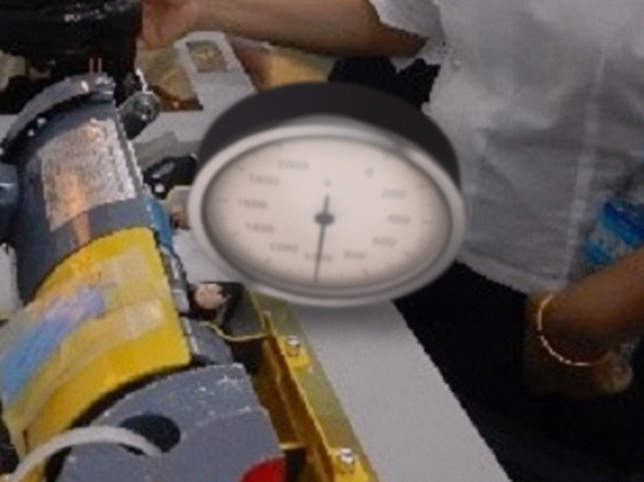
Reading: {"value": 1000, "unit": "g"}
